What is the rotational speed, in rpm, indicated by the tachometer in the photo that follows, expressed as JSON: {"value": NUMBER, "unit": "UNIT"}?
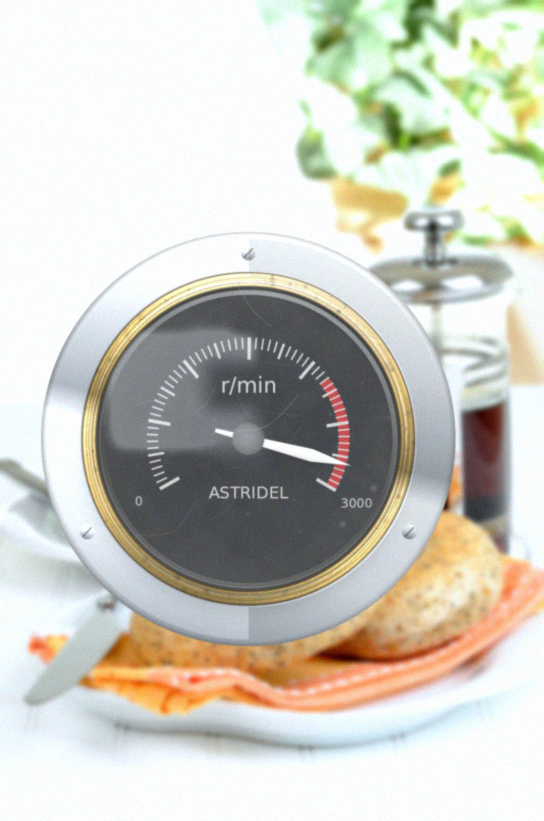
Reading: {"value": 2800, "unit": "rpm"}
